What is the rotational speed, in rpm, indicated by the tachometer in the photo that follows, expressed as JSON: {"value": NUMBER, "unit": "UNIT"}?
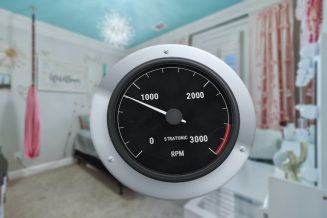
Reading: {"value": 800, "unit": "rpm"}
